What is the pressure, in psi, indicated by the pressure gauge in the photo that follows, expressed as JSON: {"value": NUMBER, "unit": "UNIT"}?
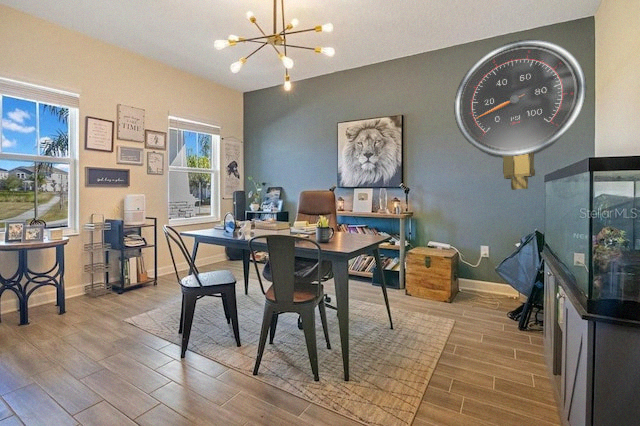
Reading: {"value": 10, "unit": "psi"}
